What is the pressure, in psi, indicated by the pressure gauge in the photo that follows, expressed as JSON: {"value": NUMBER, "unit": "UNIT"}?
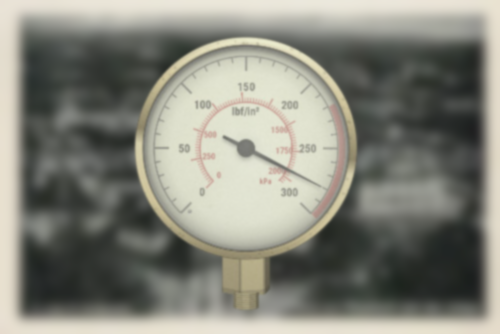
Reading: {"value": 280, "unit": "psi"}
